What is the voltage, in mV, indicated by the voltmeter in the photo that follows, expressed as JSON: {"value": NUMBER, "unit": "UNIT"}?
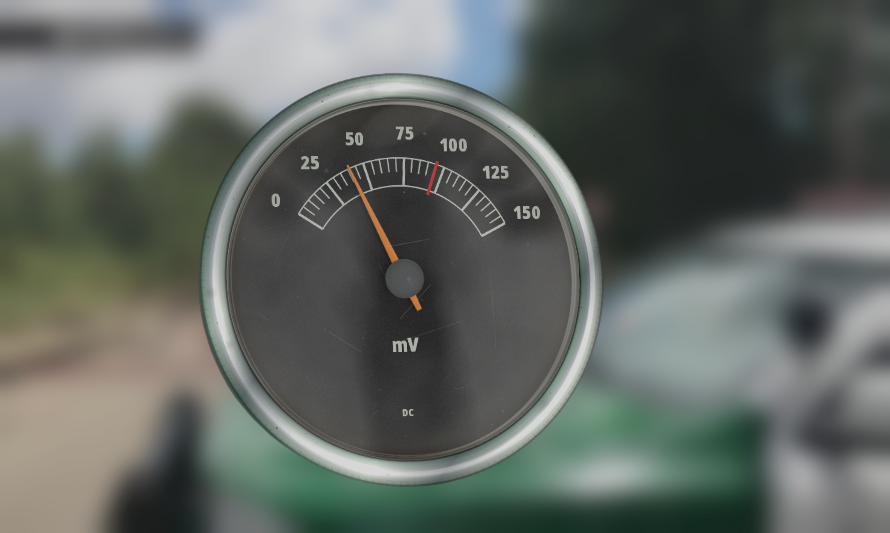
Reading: {"value": 40, "unit": "mV"}
